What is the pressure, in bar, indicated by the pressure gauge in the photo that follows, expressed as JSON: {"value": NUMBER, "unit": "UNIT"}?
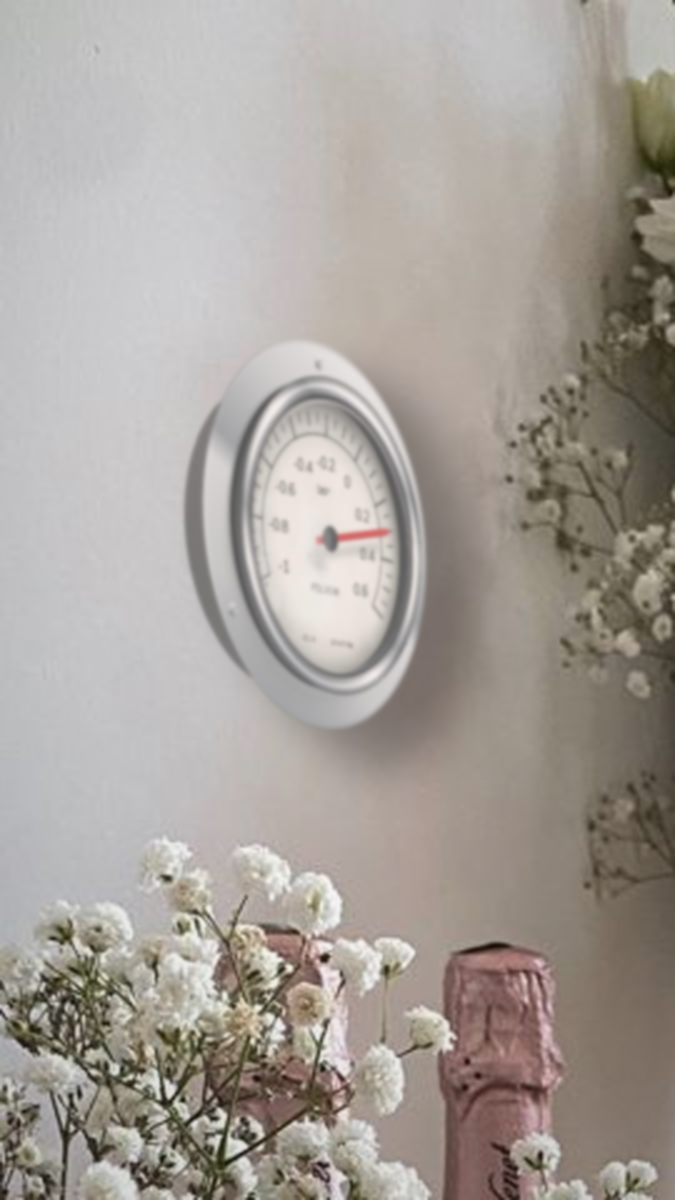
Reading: {"value": 0.3, "unit": "bar"}
